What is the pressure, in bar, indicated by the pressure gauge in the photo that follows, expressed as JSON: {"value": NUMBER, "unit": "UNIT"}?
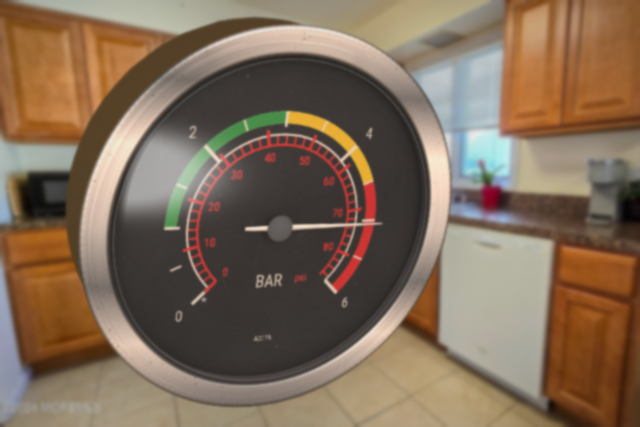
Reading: {"value": 5, "unit": "bar"}
